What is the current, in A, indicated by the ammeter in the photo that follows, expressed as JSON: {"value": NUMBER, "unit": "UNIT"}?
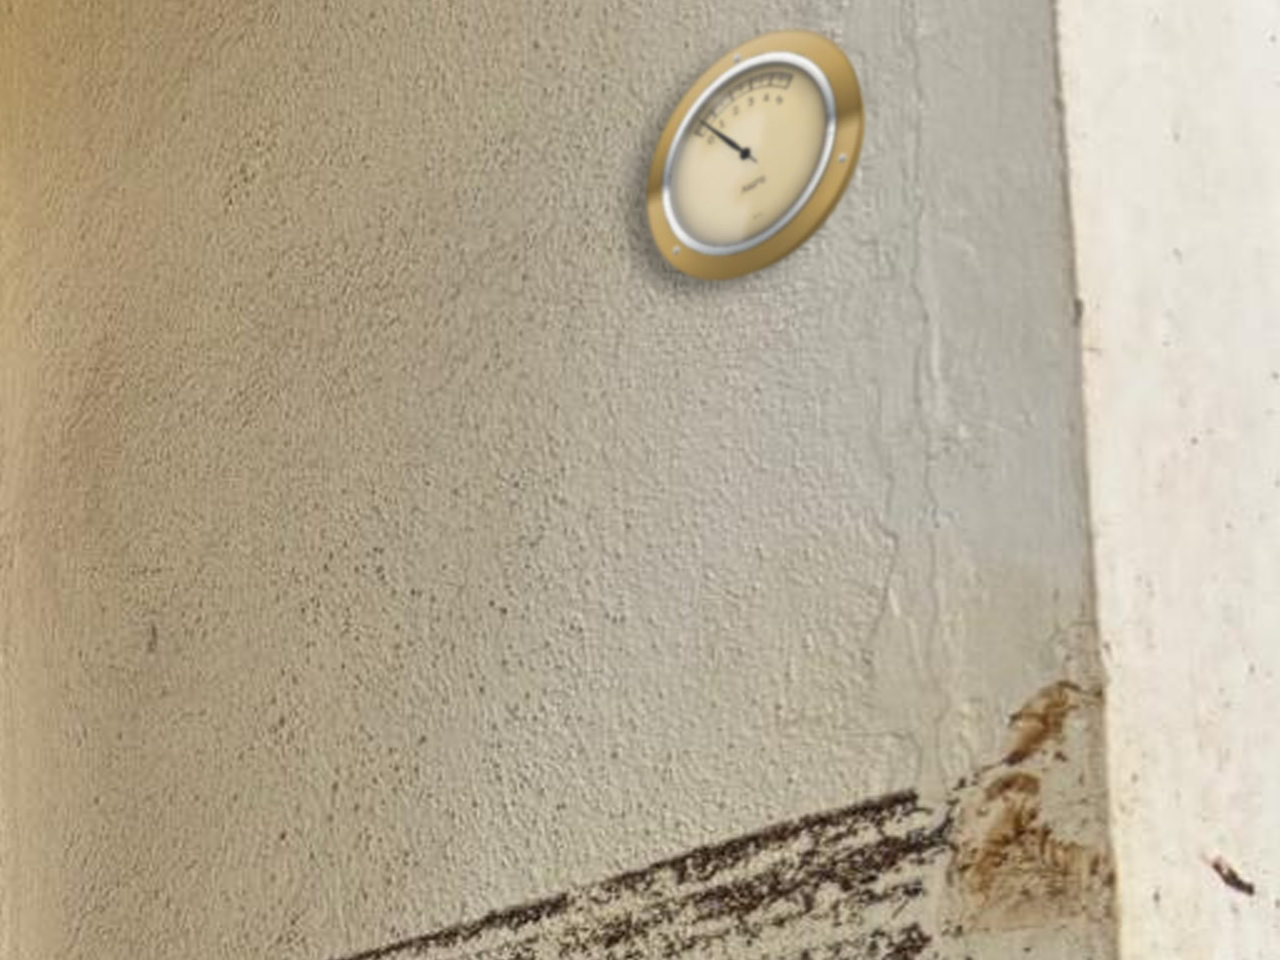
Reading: {"value": 0.5, "unit": "A"}
